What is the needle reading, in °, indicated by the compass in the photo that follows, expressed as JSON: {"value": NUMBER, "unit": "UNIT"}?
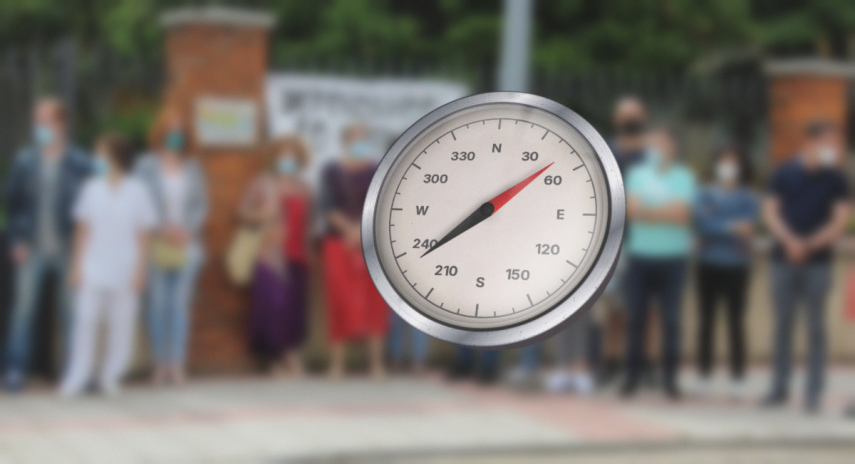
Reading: {"value": 50, "unit": "°"}
